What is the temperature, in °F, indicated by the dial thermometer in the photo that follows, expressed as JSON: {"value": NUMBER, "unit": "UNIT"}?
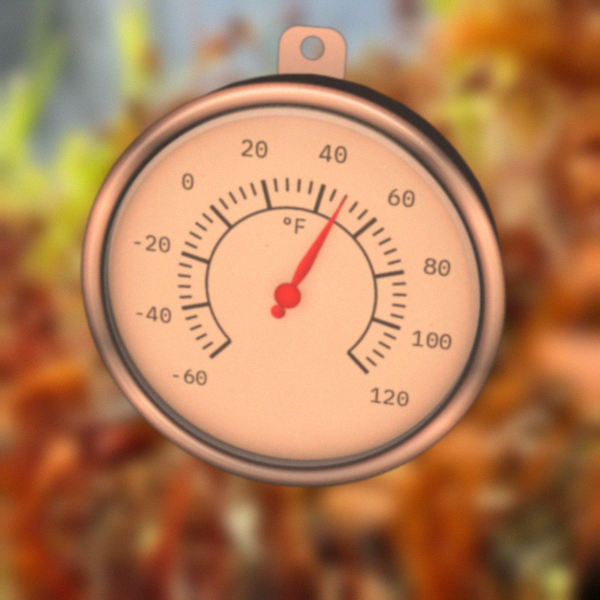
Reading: {"value": 48, "unit": "°F"}
